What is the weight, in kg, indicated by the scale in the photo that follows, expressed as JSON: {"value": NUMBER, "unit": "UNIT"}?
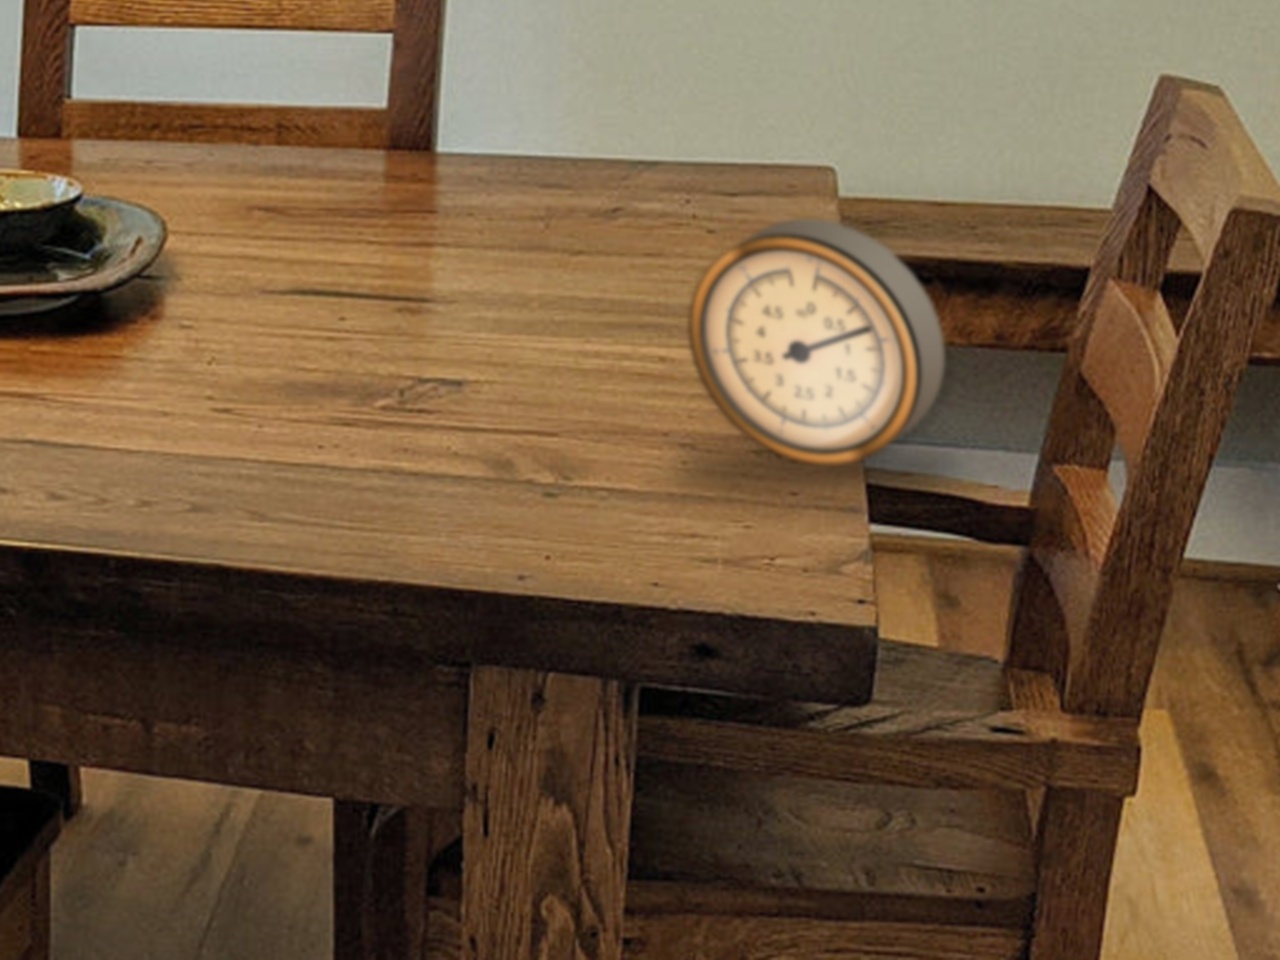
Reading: {"value": 0.75, "unit": "kg"}
